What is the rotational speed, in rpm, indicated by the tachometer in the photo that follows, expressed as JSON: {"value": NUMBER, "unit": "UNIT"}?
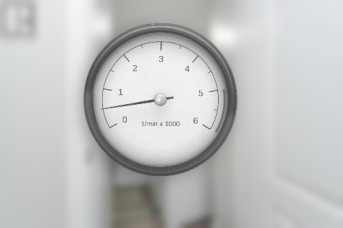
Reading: {"value": 500, "unit": "rpm"}
